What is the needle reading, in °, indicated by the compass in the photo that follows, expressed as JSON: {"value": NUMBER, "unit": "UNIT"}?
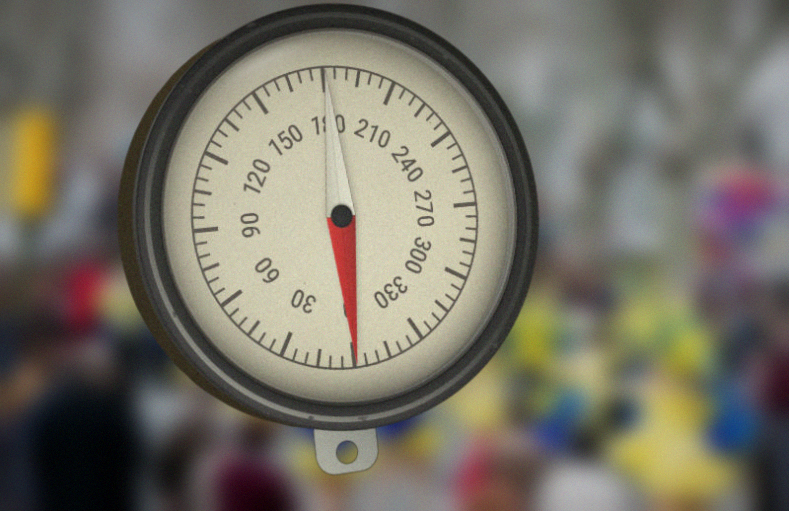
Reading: {"value": 0, "unit": "°"}
